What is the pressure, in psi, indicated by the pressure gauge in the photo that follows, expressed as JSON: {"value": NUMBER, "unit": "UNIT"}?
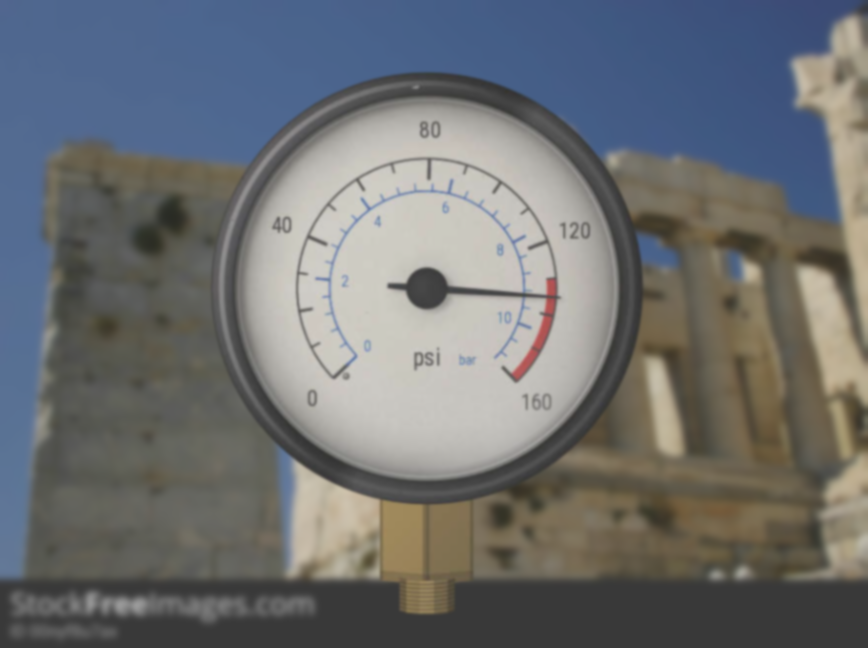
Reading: {"value": 135, "unit": "psi"}
